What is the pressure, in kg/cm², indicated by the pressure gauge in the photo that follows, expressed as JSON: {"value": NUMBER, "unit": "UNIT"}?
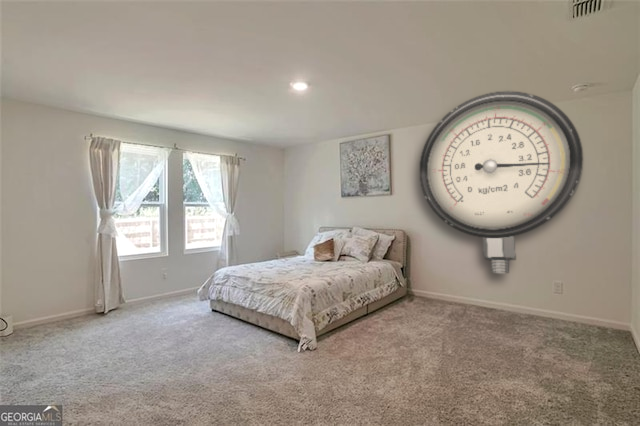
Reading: {"value": 3.4, "unit": "kg/cm²"}
